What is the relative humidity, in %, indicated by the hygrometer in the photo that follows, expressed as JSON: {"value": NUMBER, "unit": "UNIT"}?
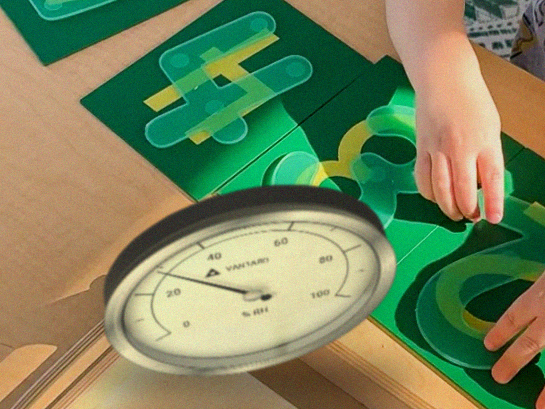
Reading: {"value": 30, "unit": "%"}
